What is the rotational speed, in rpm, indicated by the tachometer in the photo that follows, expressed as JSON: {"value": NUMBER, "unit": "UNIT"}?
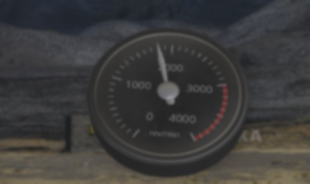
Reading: {"value": 1800, "unit": "rpm"}
